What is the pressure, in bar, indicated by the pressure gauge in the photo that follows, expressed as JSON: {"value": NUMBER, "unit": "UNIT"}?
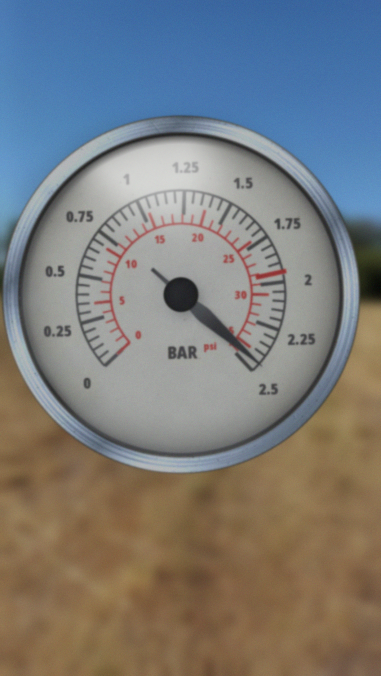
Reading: {"value": 2.45, "unit": "bar"}
